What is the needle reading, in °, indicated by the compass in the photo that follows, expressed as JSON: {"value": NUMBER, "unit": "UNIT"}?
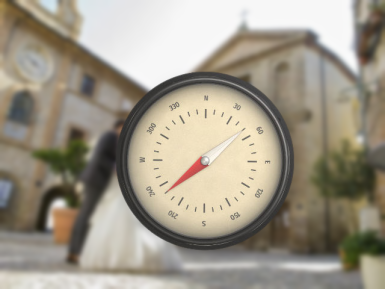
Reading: {"value": 230, "unit": "°"}
